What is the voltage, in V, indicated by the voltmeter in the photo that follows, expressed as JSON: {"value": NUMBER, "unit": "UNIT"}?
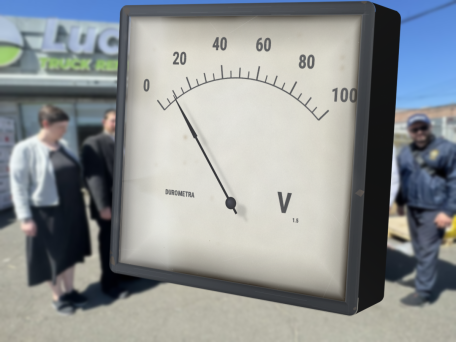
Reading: {"value": 10, "unit": "V"}
